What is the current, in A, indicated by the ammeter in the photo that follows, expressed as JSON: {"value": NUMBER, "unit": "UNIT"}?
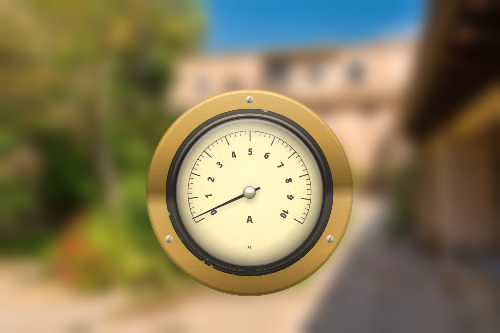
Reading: {"value": 0.2, "unit": "A"}
